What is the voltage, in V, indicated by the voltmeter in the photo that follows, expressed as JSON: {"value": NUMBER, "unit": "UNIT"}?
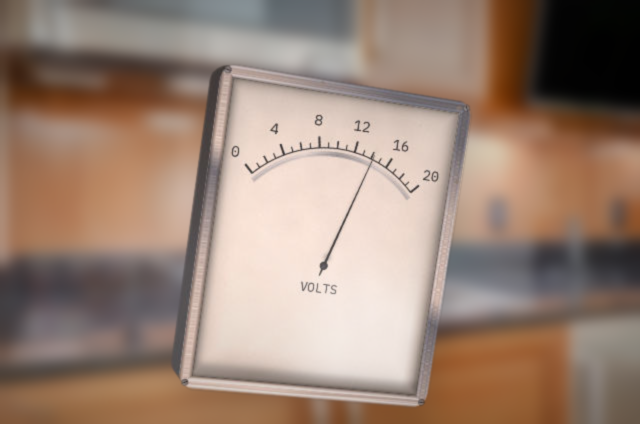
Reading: {"value": 14, "unit": "V"}
